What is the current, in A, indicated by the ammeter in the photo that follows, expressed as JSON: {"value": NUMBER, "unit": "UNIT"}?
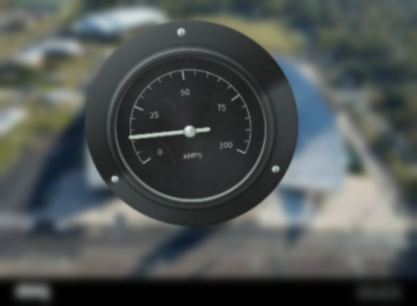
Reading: {"value": 12.5, "unit": "A"}
